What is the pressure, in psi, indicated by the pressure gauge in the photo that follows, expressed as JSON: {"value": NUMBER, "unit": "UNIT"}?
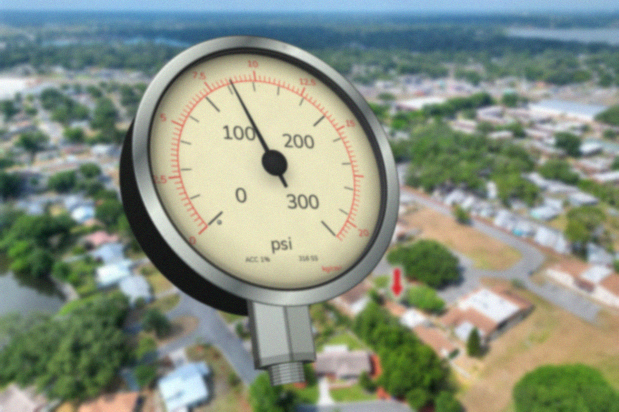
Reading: {"value": 120, "unit": "psi"}
